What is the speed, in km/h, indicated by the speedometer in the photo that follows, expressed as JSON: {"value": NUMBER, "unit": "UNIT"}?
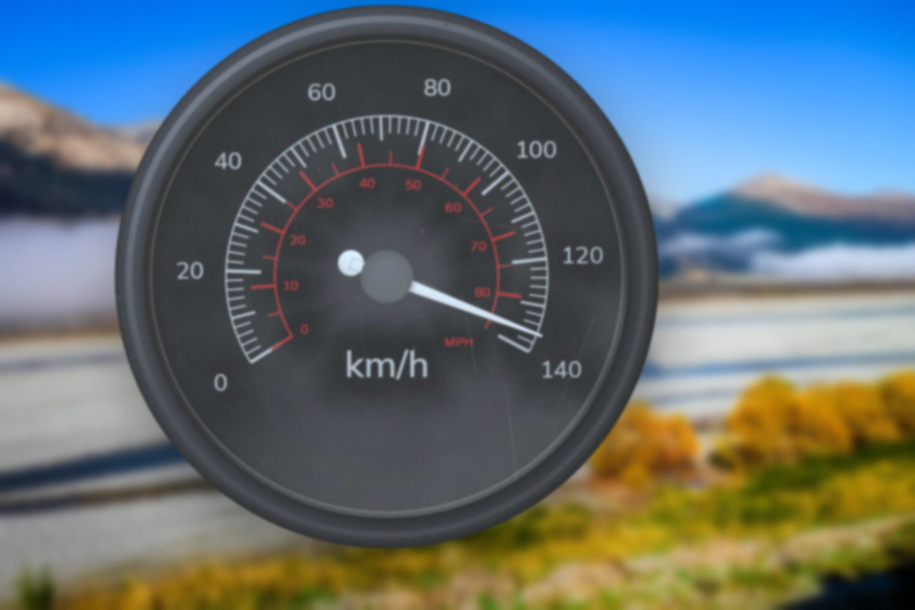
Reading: {"value": 136, "unit": "km/h"}
